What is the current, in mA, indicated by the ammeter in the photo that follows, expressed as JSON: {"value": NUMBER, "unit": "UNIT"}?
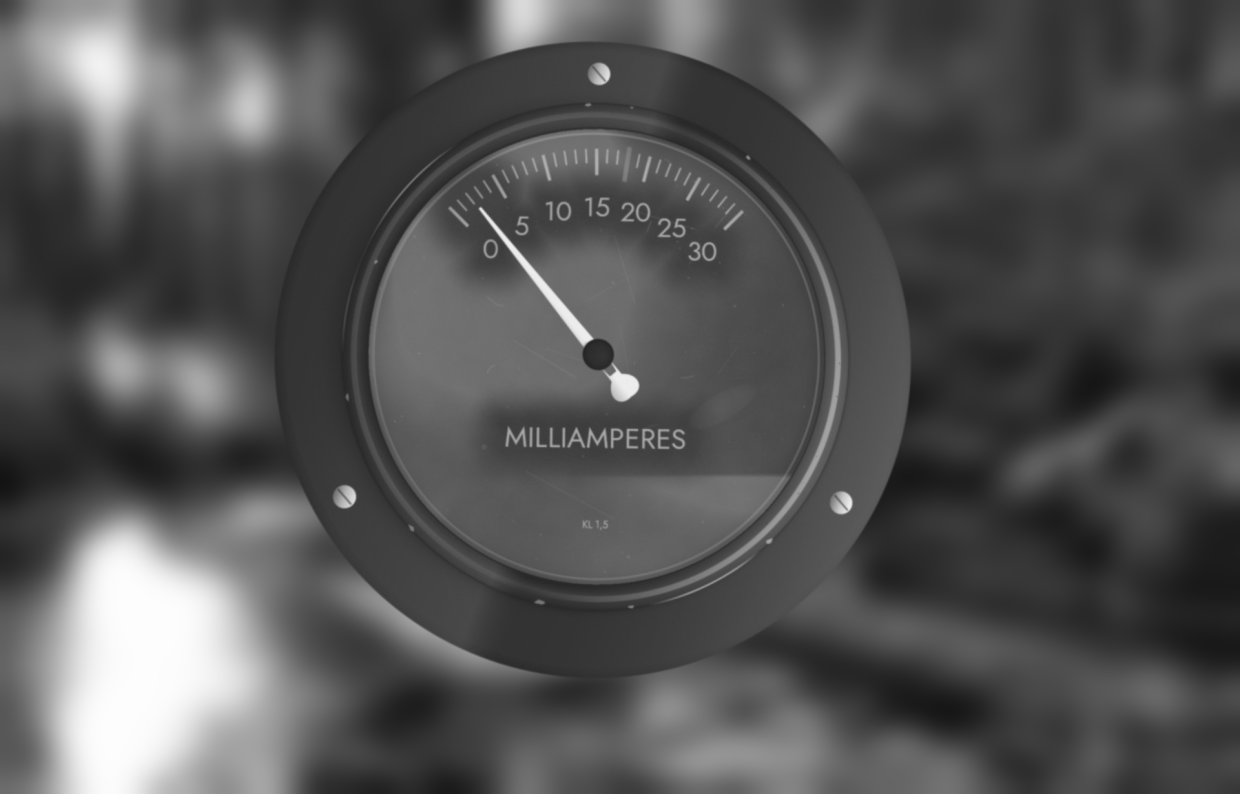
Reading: {"value": 2, "unit": "mA"}
